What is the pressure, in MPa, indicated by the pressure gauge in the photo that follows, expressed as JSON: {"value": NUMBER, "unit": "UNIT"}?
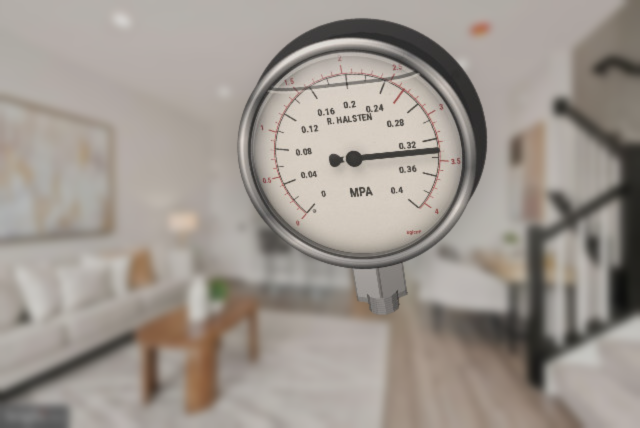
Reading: {"value": 0.33, "unit": "MPa"}
